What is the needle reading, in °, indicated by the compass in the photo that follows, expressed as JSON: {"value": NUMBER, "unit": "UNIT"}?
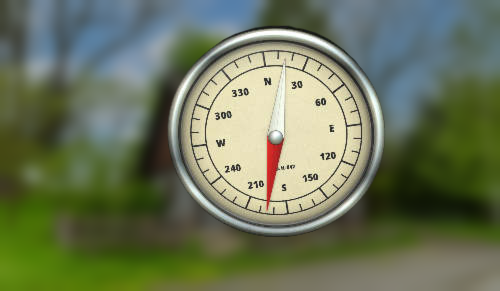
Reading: {"value": 195, "unit": "°"}
